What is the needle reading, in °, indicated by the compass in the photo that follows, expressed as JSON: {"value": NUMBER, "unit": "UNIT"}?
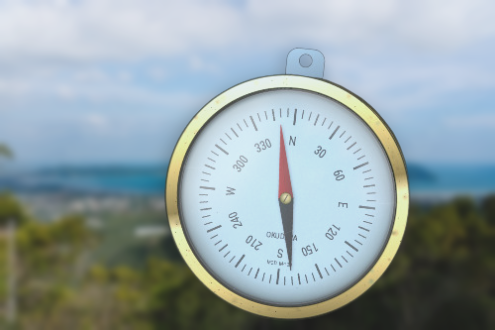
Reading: {"value": 350, "unit": "°"}
